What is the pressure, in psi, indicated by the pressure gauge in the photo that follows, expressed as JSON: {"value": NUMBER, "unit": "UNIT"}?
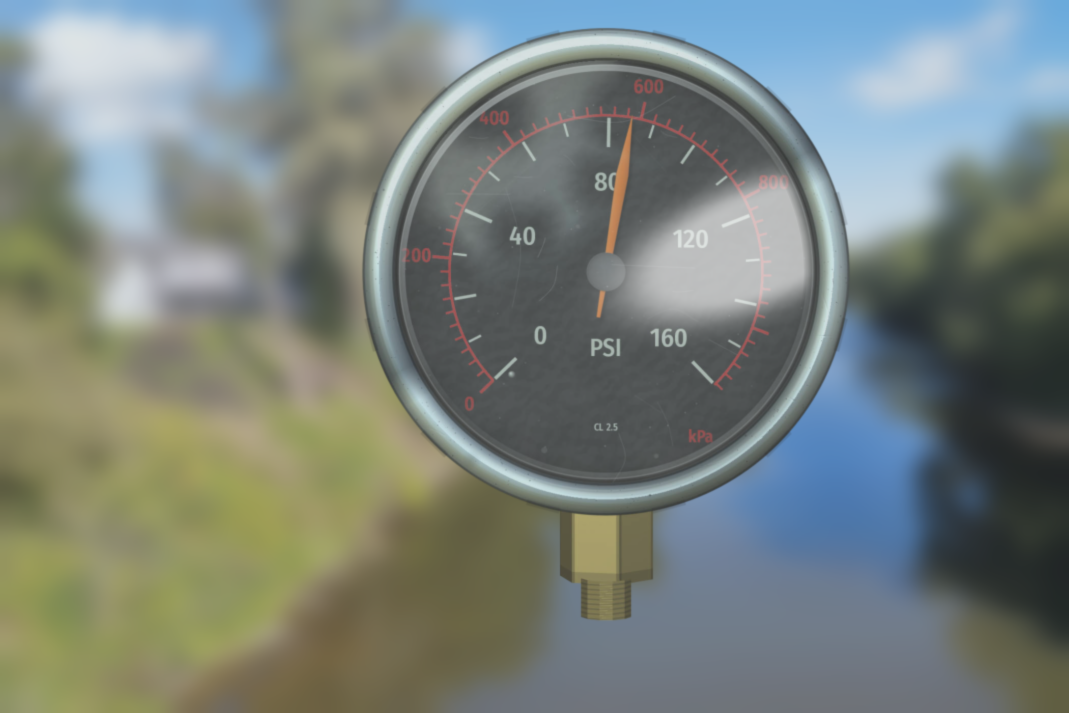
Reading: {"value": 85, "unit": "psi"}
